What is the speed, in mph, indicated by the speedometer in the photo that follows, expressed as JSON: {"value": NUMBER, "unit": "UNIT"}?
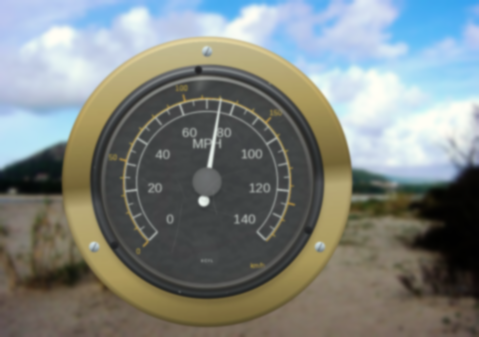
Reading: {"value": 75, "unit": "mph"}
